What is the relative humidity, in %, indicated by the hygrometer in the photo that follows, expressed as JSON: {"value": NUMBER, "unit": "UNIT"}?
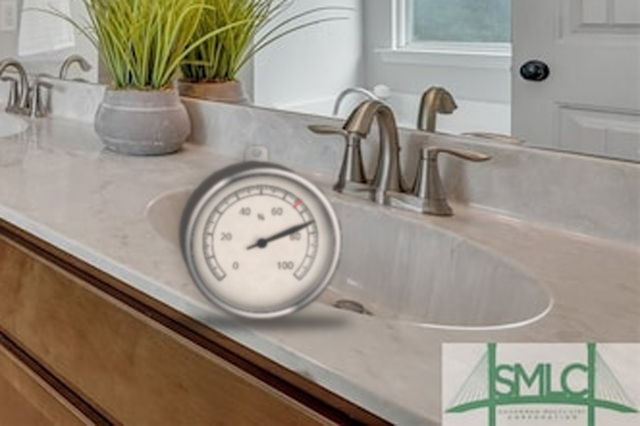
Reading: {"value": 75, "unit": "%"}
